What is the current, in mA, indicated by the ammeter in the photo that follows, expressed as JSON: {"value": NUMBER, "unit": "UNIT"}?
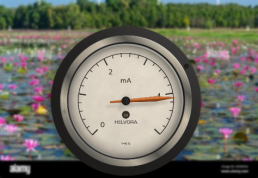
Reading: {"value": 4.1, "unit": "mA"}
